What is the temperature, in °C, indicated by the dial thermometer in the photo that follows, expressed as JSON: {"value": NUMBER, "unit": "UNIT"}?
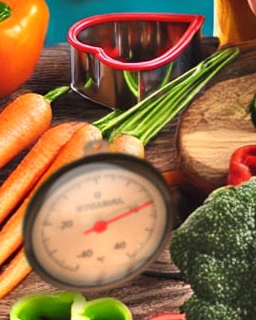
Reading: {"value": 20, "unit": "°C"}
